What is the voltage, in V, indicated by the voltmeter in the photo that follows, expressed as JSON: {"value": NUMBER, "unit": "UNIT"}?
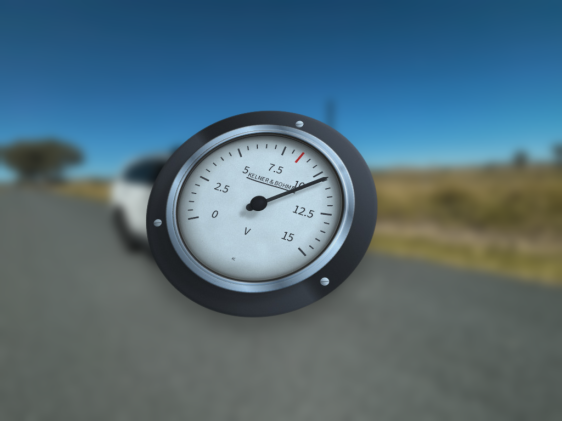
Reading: {"value": 10.5, "unit": "V"}
